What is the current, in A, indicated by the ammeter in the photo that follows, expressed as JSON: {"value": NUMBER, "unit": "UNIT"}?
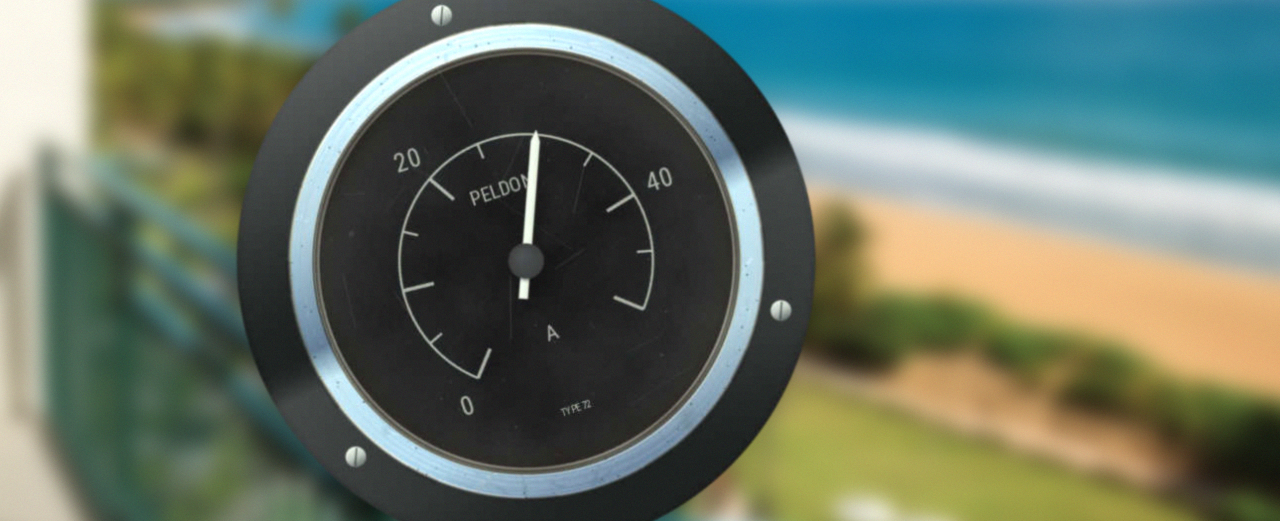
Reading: {"value": 30, "unit": "A"}
